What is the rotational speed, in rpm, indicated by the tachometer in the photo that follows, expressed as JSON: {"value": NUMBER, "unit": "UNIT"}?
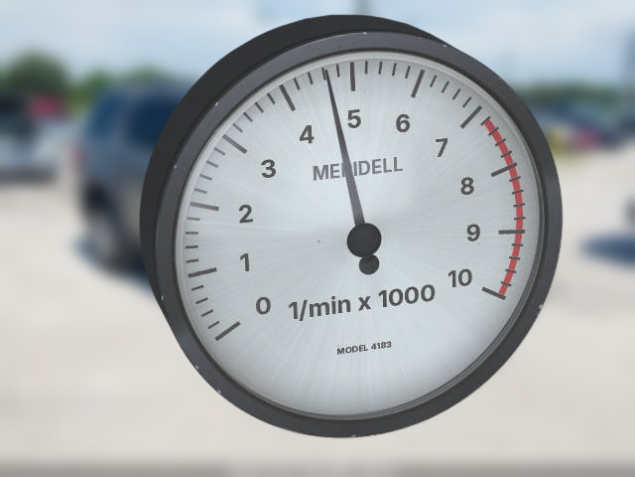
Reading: {"value": 4600, "unit": "rpm"}
